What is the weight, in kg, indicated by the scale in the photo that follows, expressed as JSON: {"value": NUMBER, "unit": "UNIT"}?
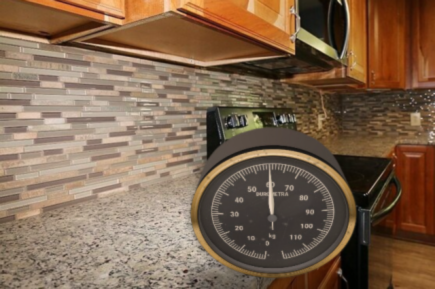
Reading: {"value": 60, "unit": "kg"}
